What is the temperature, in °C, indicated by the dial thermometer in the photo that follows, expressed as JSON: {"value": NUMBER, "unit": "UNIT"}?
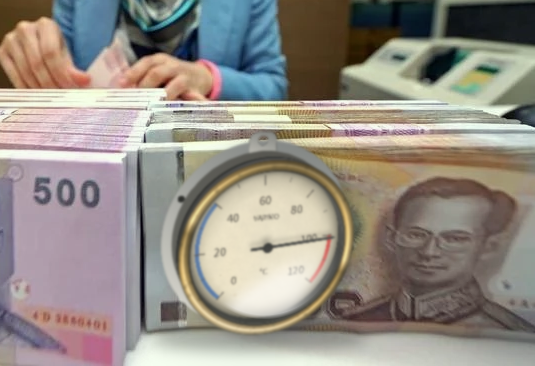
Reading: {"value": 100, "unit": "°C"}
